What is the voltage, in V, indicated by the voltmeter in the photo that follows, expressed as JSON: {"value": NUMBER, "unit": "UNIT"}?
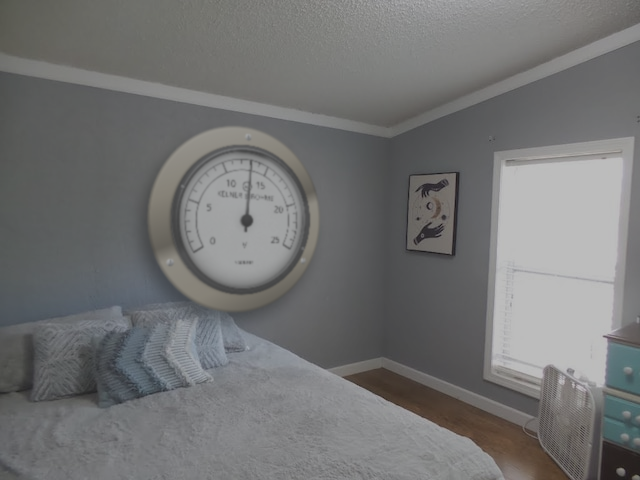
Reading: {"value": 13, "unit": "V"}
